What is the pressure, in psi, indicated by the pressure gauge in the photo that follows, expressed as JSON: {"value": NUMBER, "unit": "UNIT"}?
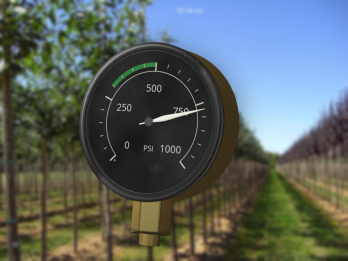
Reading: {"value": 775, "unit": "psi"}
